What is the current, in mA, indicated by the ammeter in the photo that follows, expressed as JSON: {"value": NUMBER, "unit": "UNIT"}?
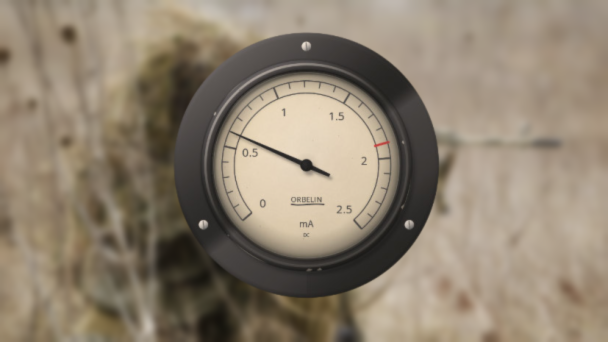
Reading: {"value": 0.6, "unit": "mA"}
